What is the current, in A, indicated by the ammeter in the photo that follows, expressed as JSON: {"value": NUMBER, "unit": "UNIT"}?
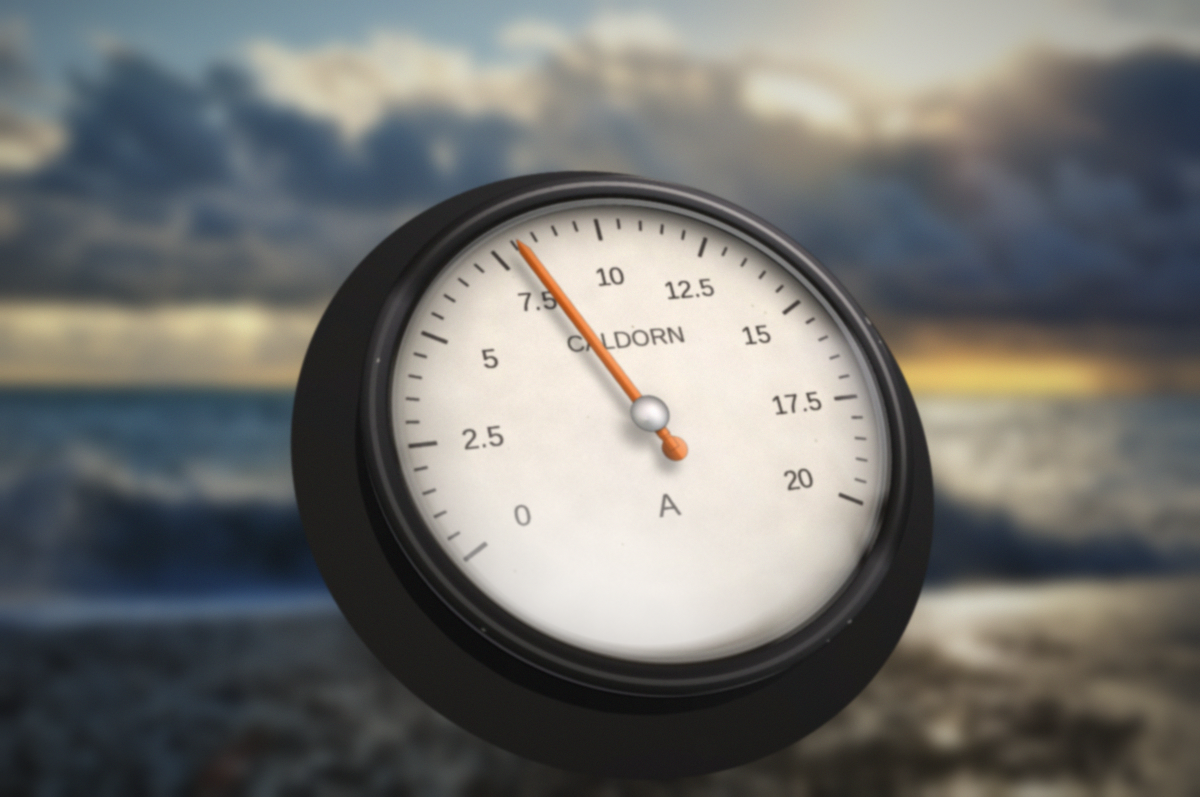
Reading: {"value": 8, "unit": "A"}
